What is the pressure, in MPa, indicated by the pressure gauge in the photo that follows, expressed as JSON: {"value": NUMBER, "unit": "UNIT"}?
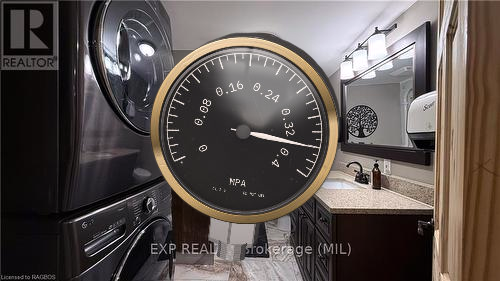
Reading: {"value": 0.36, "unit": "MPa"}
